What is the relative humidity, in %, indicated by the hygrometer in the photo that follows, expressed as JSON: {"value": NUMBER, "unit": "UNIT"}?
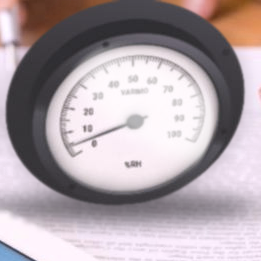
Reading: {"value": 5, "unit": "%"}
